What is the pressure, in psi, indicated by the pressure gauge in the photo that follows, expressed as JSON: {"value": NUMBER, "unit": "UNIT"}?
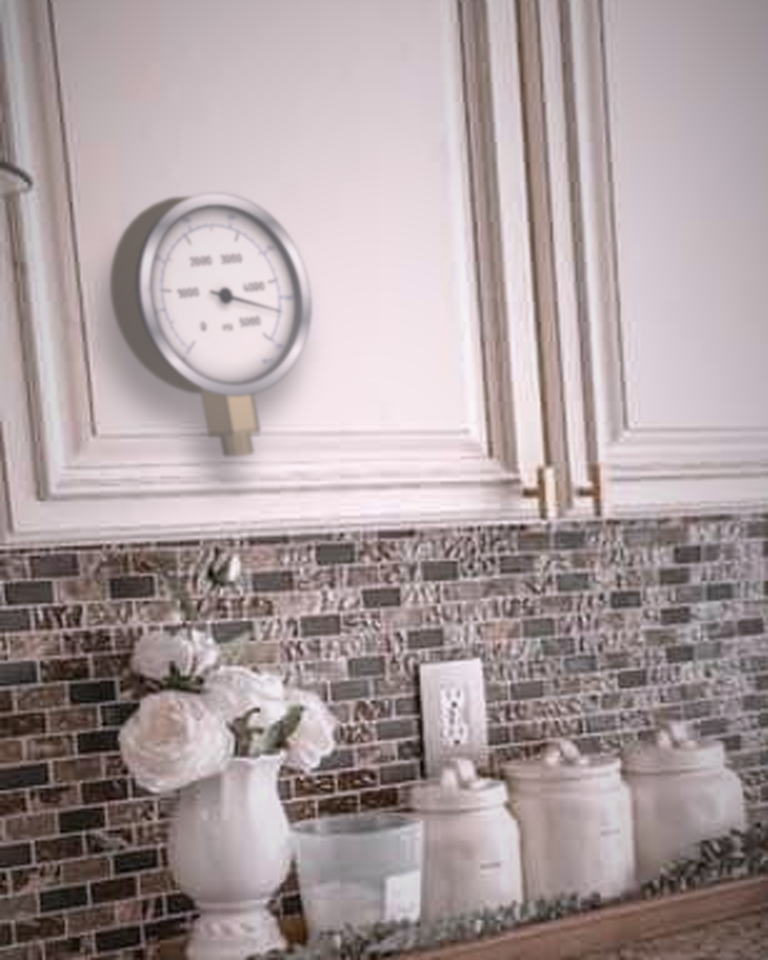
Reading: {"value": 4500, "unit": "psi"}
